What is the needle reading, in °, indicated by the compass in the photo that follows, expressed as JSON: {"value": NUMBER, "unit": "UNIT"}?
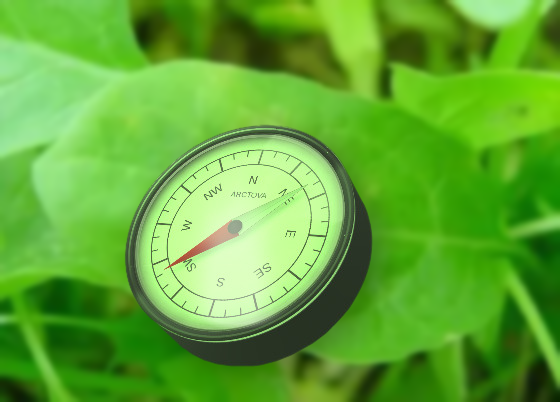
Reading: {"value": 230, "unit": "°"}
